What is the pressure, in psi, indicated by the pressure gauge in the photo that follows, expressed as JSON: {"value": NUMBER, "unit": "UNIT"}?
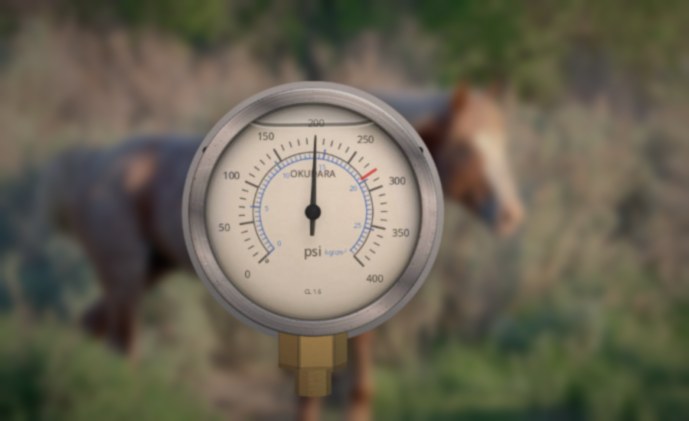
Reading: {"value": 200, "unit": "psi"}
